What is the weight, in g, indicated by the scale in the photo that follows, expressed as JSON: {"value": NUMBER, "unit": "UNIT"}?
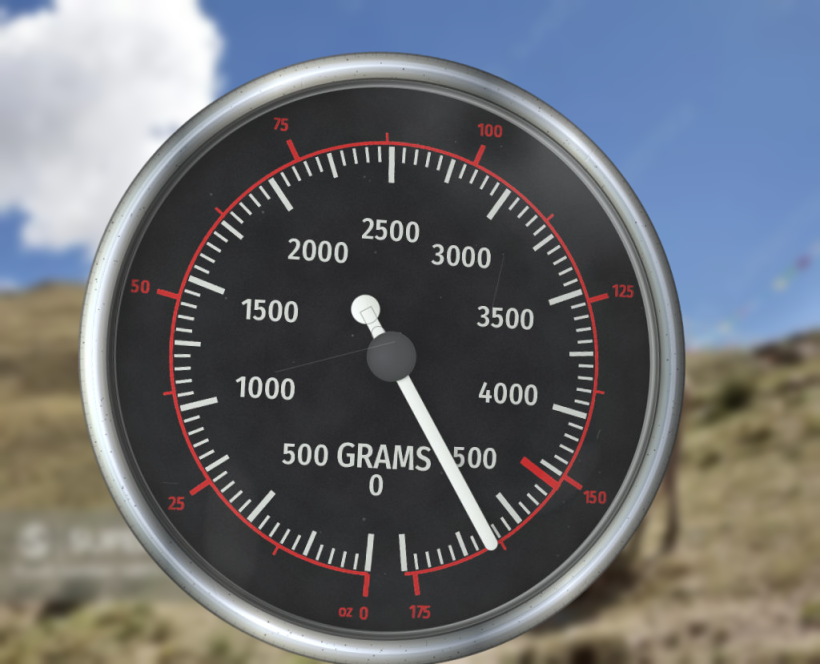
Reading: {"value": 4650, "unit": "g"}
